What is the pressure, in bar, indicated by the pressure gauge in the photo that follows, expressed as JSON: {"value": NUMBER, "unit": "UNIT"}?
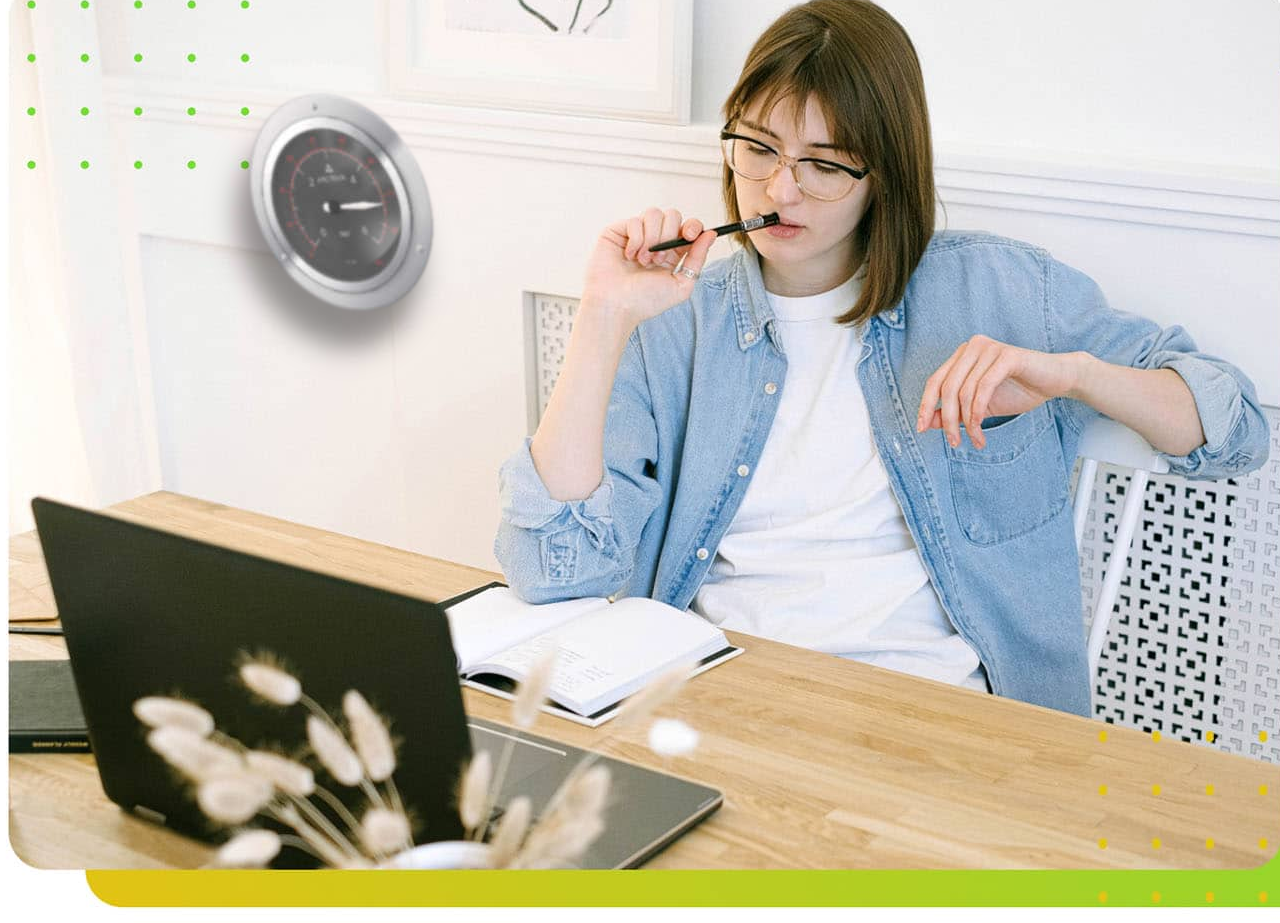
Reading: {"value": 5, "unit": "bar"}
